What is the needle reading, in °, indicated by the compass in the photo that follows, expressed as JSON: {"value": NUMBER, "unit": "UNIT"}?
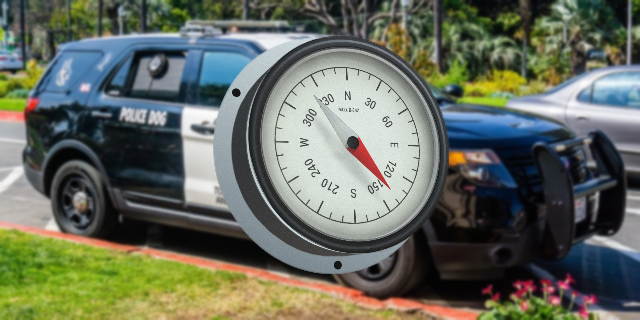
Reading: {"value": 140, "unit": "°"}
